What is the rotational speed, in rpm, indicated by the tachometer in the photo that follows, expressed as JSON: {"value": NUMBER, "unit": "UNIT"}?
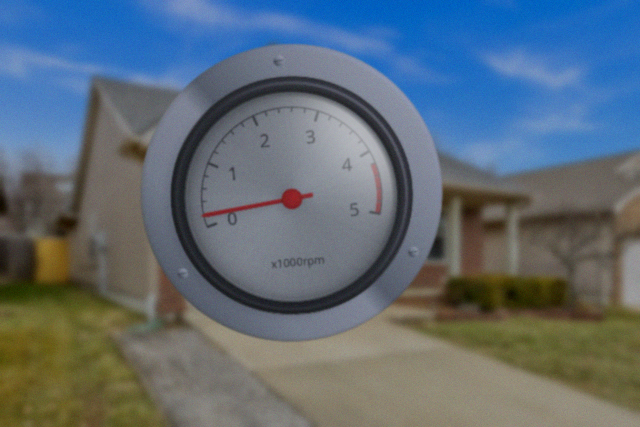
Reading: {"value": 200, "unit": "rpm"}
